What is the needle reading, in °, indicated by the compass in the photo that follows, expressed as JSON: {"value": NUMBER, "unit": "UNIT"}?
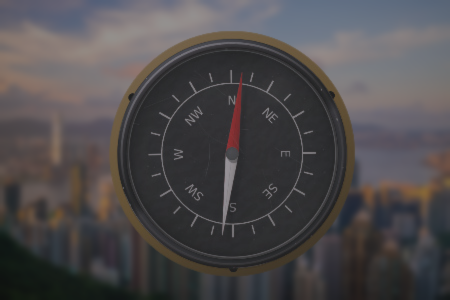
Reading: {"value": 7.5, "unit": "°"}
